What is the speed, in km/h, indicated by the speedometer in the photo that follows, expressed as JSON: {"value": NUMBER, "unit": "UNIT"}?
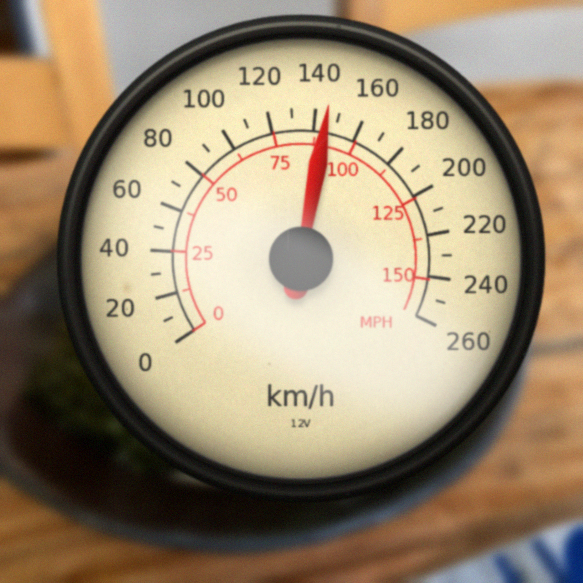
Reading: {"value": 145, "unit": "km/h"}
